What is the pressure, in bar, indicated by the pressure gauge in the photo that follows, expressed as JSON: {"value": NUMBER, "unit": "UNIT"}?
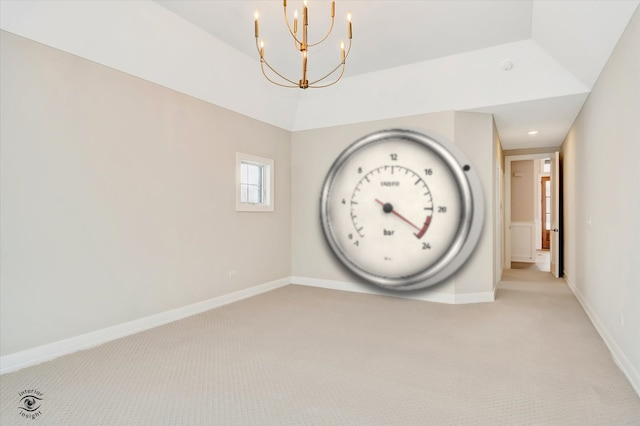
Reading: {"value": 23, "unit": "bar"}
